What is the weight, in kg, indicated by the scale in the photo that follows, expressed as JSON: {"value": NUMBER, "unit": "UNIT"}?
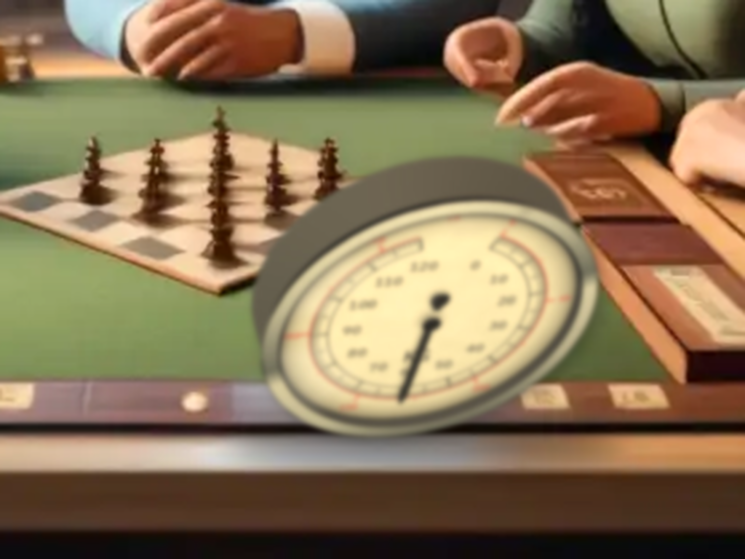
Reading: {"value": 60, "unit": "kg"}
